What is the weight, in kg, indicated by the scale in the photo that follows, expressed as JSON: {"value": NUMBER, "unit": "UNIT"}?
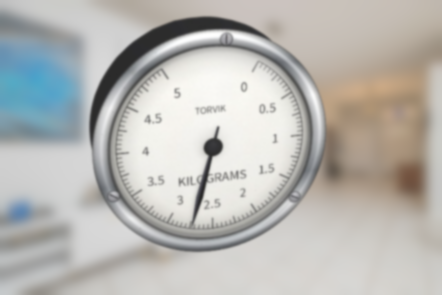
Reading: {"value": 2.75, "unit": "kg"}
